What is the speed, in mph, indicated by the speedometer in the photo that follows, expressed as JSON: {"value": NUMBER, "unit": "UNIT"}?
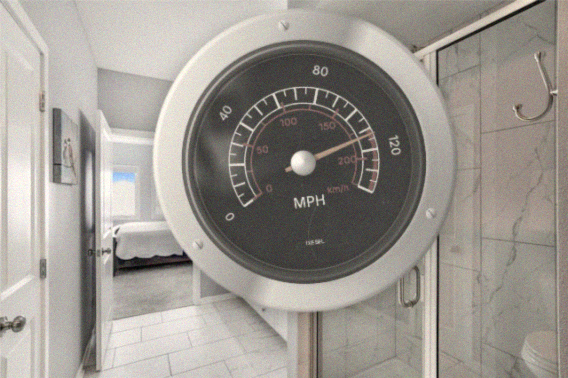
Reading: {"value": 112.5, "unit": "mph"}
